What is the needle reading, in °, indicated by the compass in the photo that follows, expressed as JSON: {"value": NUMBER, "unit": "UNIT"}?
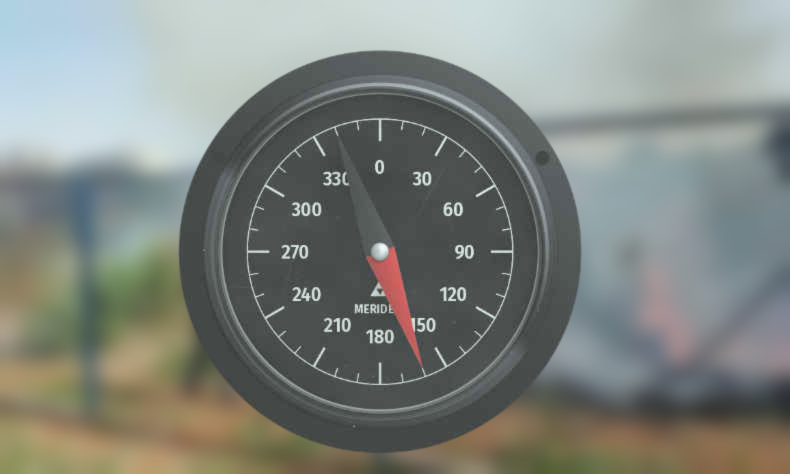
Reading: {"value": 160, "unit": "°"}
